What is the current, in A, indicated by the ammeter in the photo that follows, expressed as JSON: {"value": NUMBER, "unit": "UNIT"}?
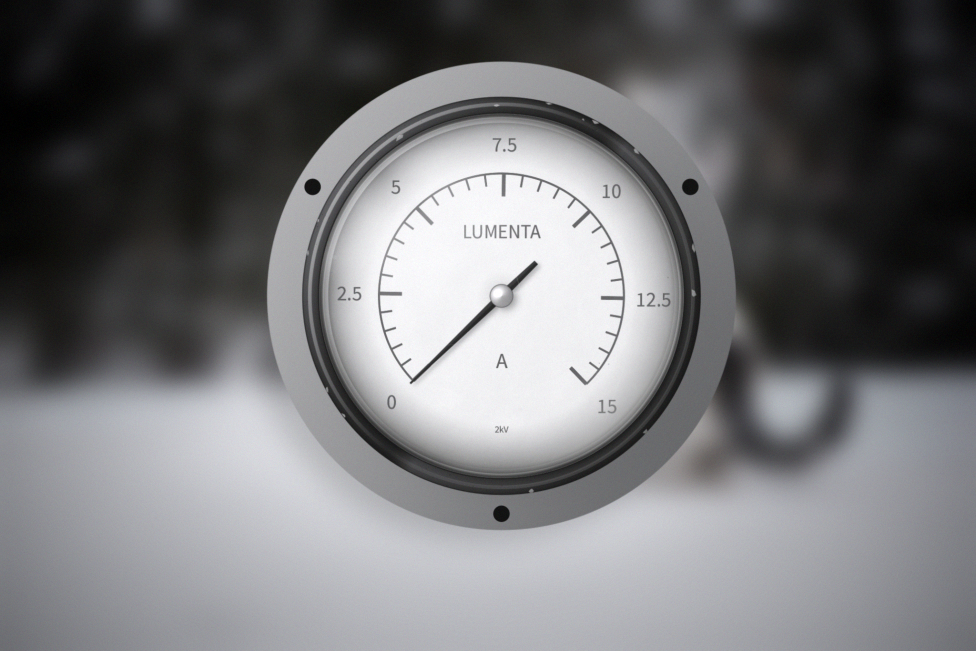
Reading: {"value": 0, "unit": "A"}
